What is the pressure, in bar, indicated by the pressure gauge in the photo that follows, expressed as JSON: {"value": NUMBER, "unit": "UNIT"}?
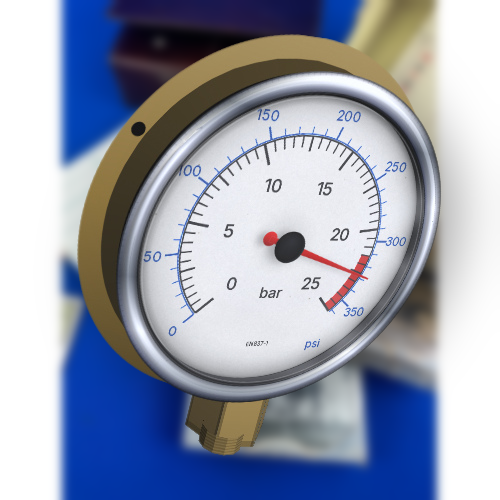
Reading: {"value": 22.5, "unit": "bar"}
